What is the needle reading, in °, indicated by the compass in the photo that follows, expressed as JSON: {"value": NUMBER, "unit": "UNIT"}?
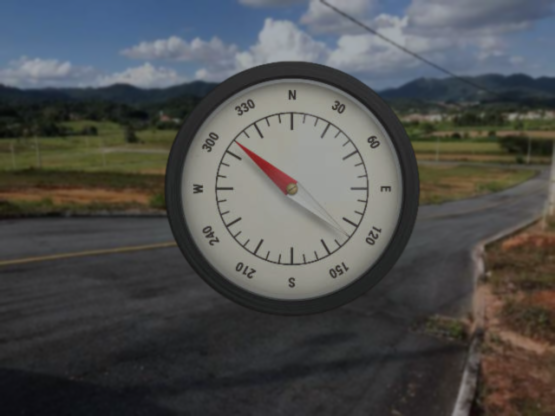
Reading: {"value": 310, "unit": "°"}
